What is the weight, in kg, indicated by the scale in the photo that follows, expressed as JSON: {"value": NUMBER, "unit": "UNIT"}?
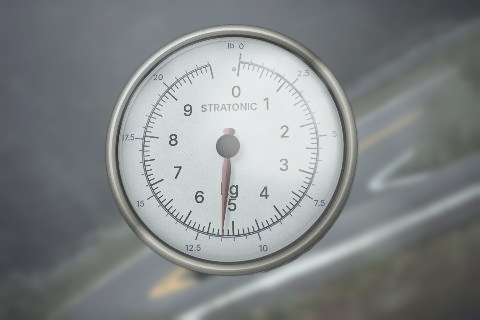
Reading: {"value": 5.2, "unit": "kg"}
